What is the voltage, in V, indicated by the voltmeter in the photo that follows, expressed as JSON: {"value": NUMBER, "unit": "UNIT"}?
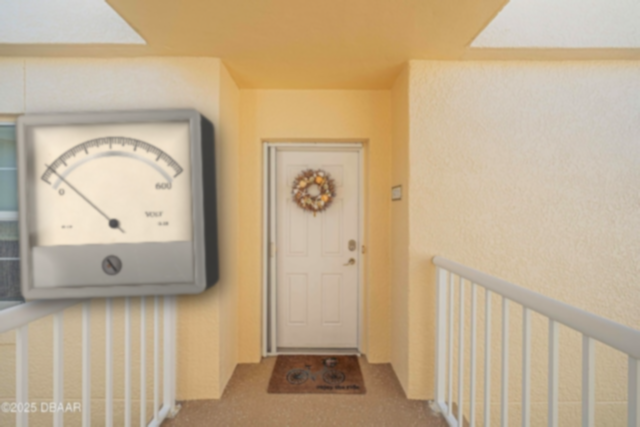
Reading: {"value": 50, "unit": "V"}
